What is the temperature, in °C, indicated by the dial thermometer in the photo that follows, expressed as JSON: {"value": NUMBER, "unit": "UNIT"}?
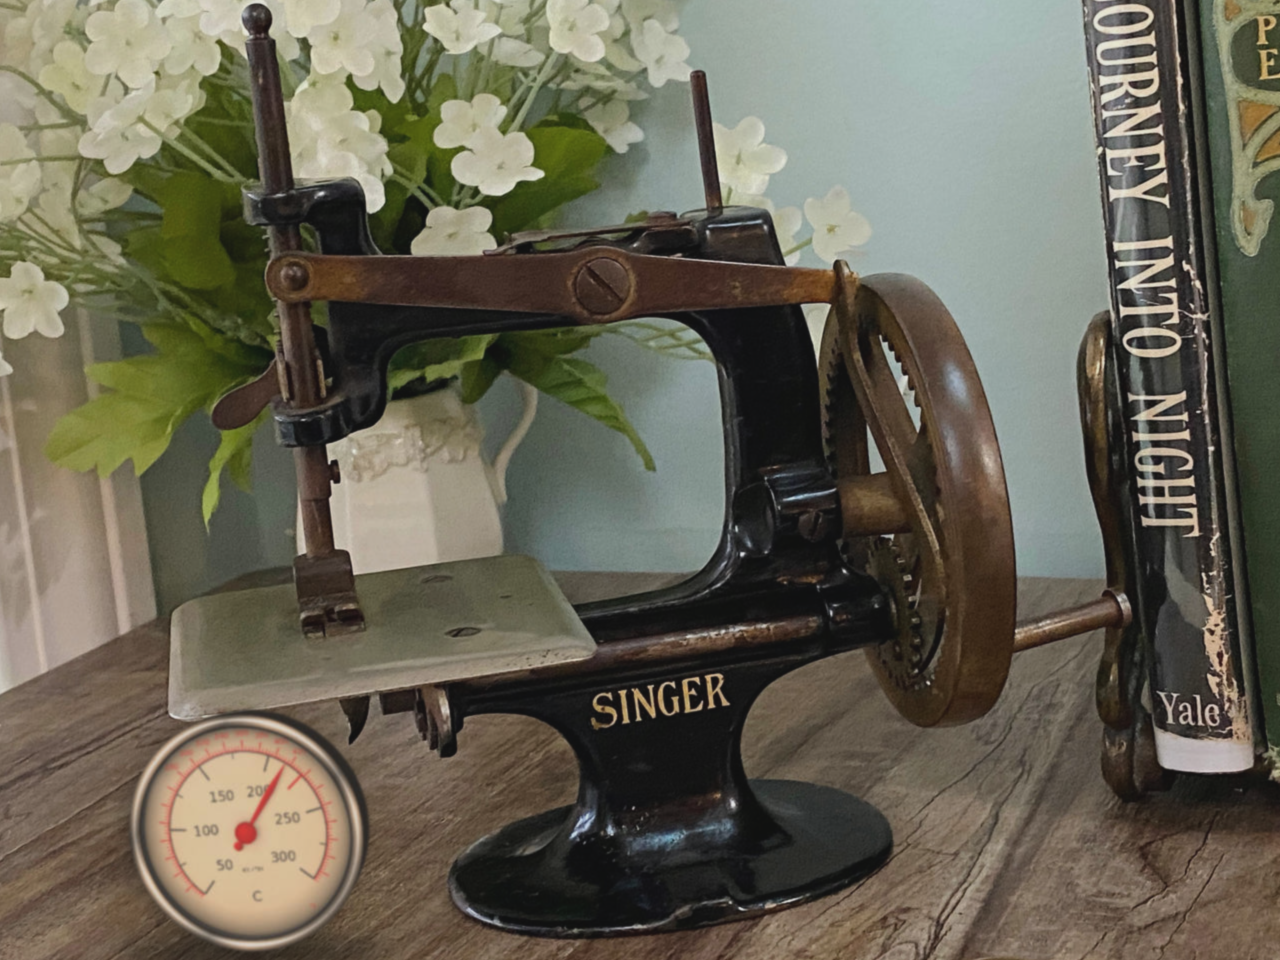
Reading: {"value": 212.5, "unit": "°C"}
